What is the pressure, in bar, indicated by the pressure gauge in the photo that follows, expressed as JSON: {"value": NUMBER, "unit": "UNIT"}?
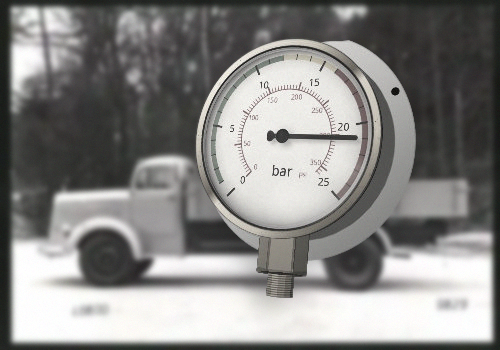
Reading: {"value": 21, "unit": "bar"}
